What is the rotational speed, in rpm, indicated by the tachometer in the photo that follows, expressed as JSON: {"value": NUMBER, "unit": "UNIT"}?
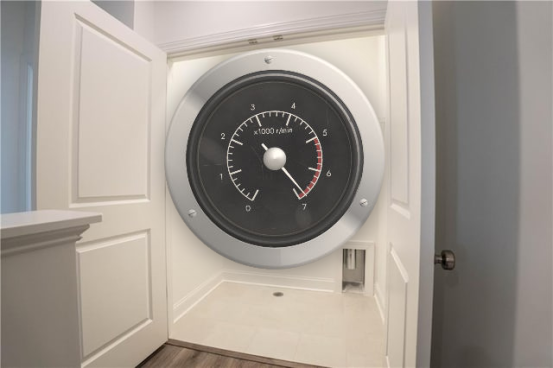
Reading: {"value": 6800, "unit": "rpm"}
